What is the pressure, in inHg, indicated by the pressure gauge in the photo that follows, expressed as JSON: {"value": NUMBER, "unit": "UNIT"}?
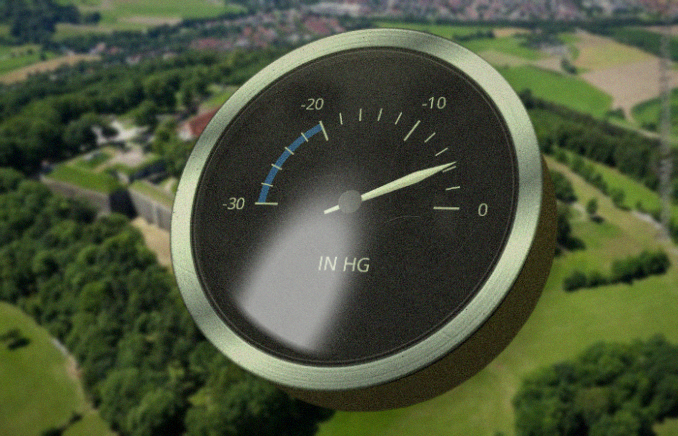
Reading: {"value": -4, "unit": "inHg"}
